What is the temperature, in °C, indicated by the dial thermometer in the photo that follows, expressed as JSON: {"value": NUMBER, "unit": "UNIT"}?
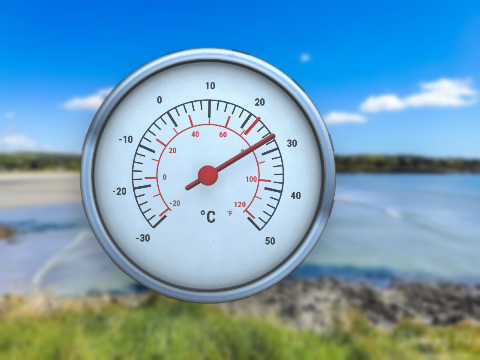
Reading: {"value": 27, "unit": "°C"}
